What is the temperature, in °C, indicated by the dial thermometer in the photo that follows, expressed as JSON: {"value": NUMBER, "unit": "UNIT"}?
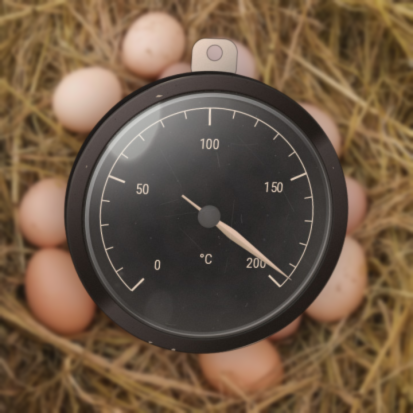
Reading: {"value": 195, "unit": "°C"}
